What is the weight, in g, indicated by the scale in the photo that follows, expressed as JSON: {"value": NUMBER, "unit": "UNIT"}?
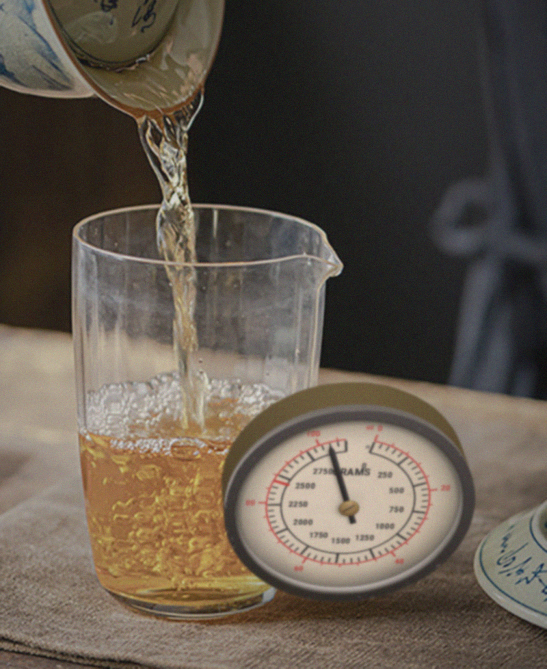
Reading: {"value": 2900, "unit": "g"}
